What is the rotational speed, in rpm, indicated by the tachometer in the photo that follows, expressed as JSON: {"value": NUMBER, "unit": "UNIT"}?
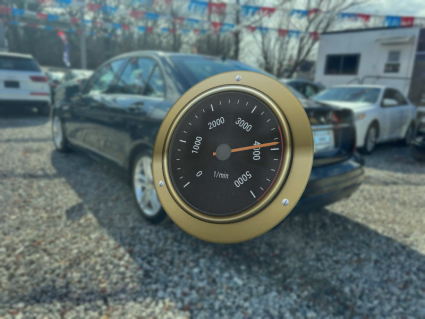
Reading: {"value": 3900, "unit": "rpm"}
